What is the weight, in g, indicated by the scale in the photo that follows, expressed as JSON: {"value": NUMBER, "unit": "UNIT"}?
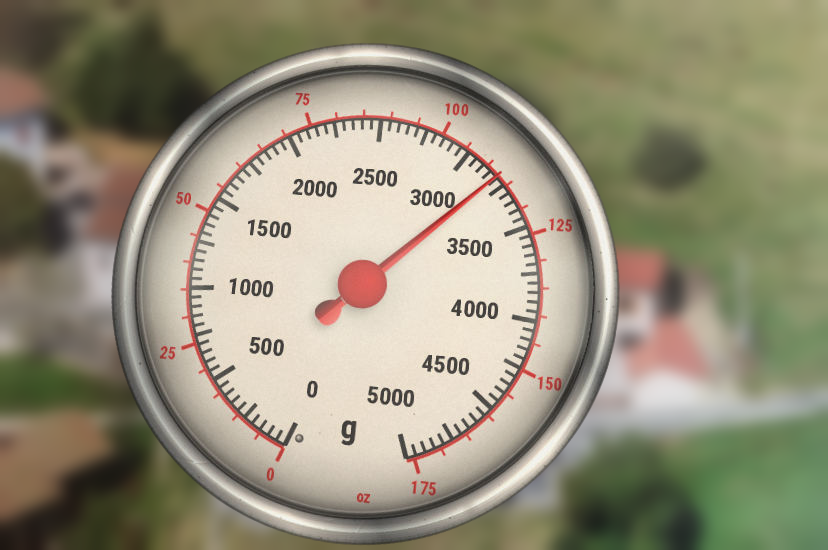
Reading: {"value": 3200, "unit": "g"}
